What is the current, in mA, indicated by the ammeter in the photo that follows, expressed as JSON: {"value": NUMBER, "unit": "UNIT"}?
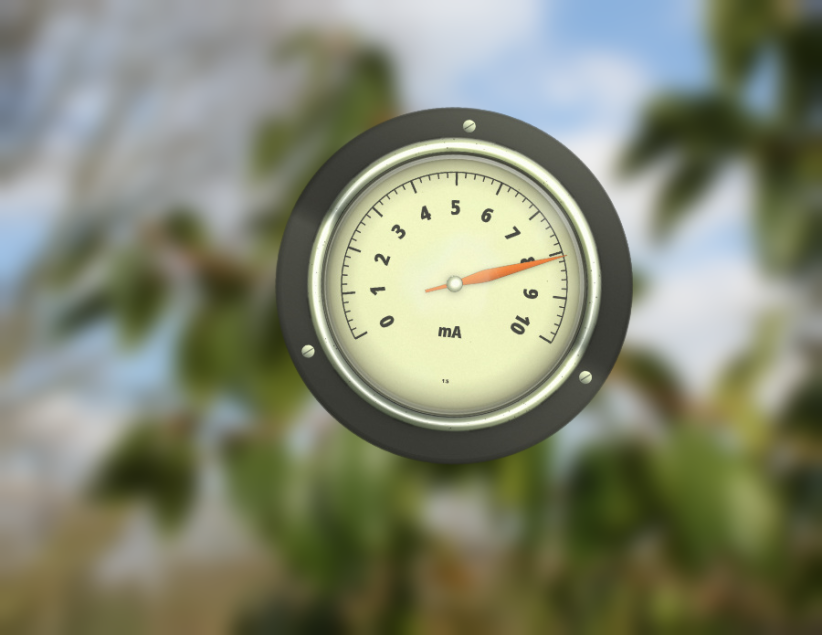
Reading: {"value": 8.1, "unit": "mA"}
